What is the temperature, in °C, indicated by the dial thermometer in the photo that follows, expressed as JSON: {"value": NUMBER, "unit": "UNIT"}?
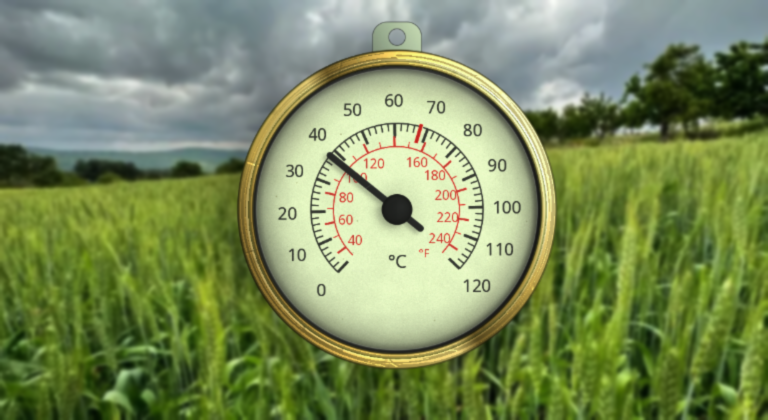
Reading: {"value": 38, "unit": "°C"}
